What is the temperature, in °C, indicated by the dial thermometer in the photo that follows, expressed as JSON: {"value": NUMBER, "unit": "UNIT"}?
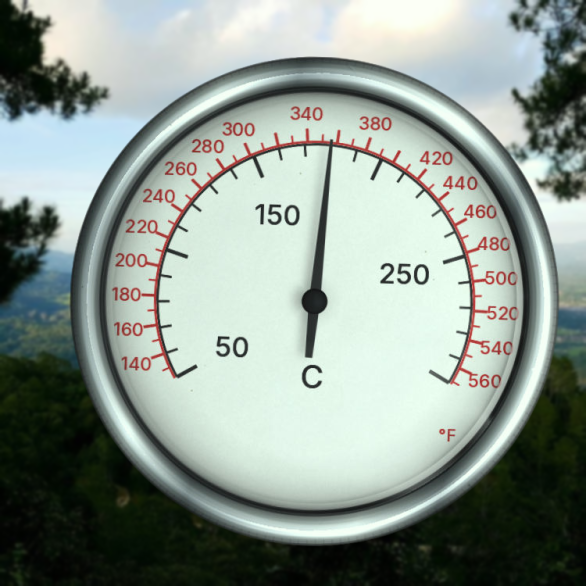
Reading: {"value": 180, "unit": "°C"}
